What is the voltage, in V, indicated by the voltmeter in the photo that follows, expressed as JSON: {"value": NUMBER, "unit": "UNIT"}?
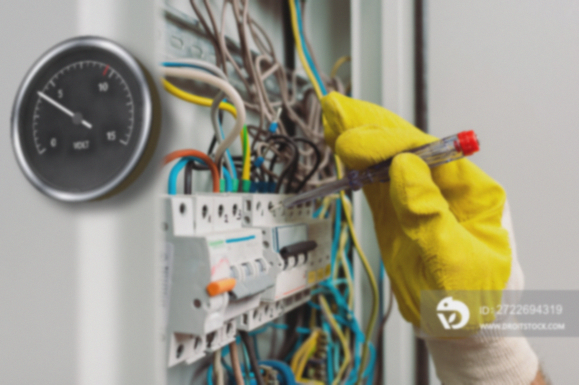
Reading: {"value": 4, "unit": "V"}
